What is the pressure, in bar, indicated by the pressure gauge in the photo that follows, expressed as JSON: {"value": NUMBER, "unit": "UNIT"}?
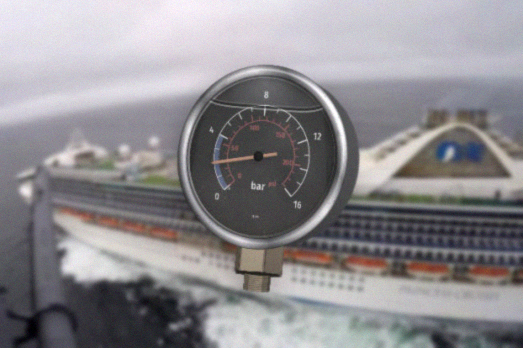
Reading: {"value": 2, "unit": "bar"}
